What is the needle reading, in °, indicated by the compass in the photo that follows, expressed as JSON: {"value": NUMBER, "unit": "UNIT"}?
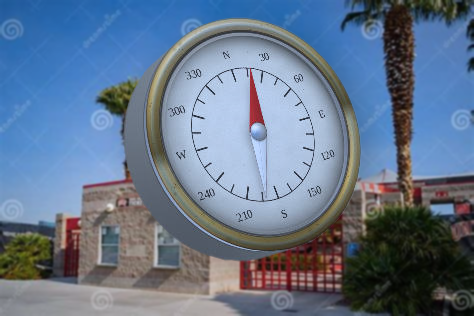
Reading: {"value": 15, "unit": "°"}
